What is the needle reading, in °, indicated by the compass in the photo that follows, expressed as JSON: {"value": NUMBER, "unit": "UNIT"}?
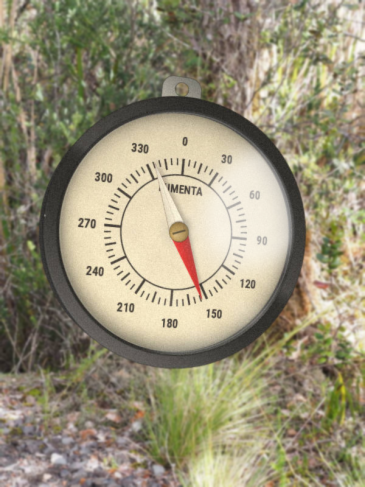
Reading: {"value": 155, "unit": "°"}
